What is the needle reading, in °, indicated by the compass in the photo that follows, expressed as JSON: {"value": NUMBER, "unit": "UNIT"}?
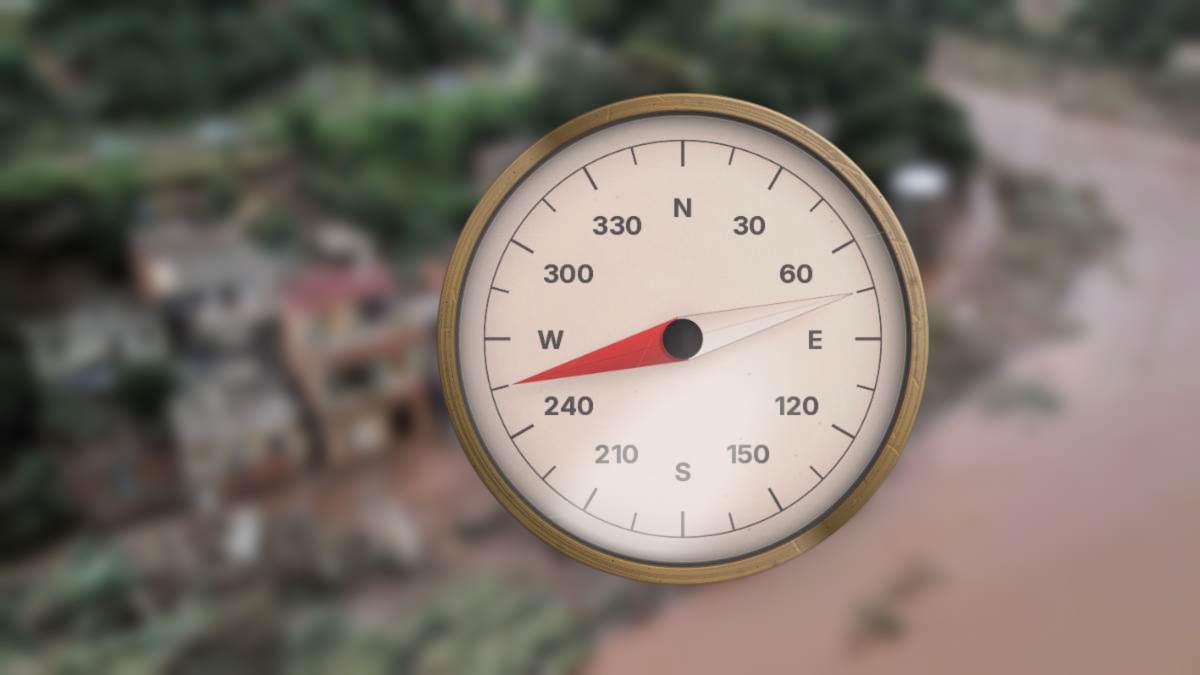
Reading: {"value": 255, "unit": "°"}
